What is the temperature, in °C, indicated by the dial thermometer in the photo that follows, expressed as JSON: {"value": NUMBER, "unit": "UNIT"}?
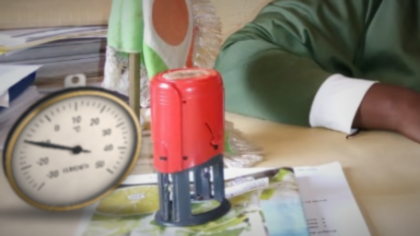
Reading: {"value": -10, "unit": "°C"}
